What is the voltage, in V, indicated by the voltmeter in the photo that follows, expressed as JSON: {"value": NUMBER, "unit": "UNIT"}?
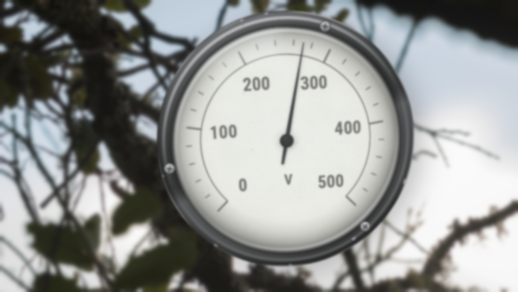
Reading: {"value": 270, "unit": "V"}
